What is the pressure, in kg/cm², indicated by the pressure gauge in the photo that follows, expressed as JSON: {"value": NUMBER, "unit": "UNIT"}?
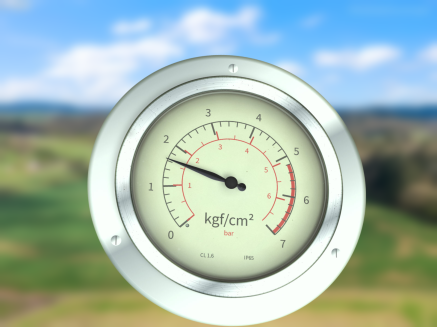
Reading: {"value": 1.6, "unit": "kg/cm²"}
